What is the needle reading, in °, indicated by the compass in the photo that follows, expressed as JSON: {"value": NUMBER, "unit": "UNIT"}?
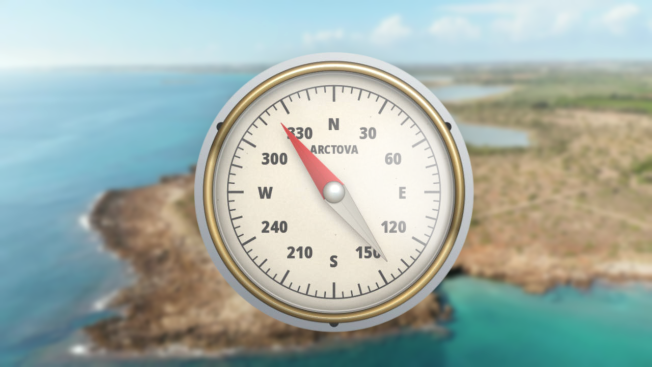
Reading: {"value": 322.5, "unit": "°"}
